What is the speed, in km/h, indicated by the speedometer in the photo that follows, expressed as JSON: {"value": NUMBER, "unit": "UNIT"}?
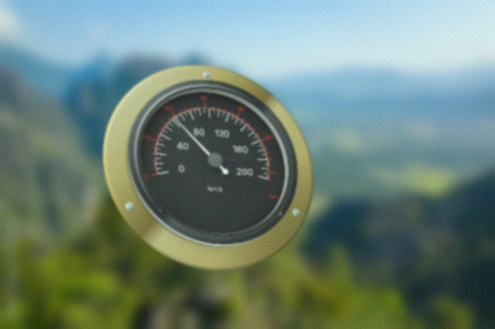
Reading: {"value": 60, "unit": "km/h"}
